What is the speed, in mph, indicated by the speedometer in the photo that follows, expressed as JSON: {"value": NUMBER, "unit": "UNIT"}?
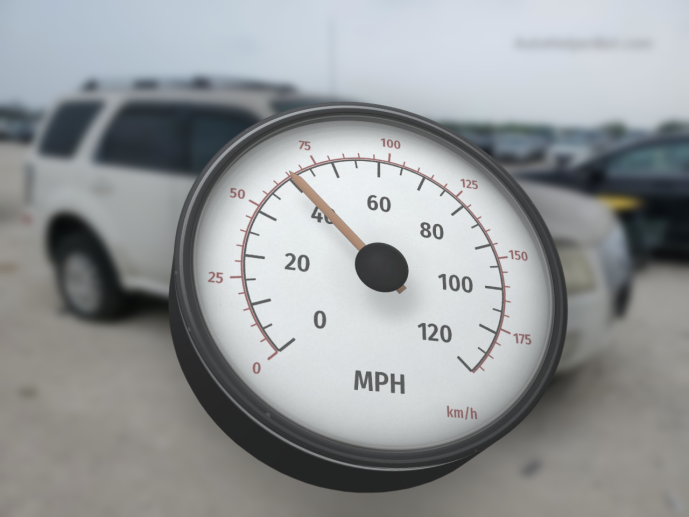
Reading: {"value": 40, "unit": "mph"}
